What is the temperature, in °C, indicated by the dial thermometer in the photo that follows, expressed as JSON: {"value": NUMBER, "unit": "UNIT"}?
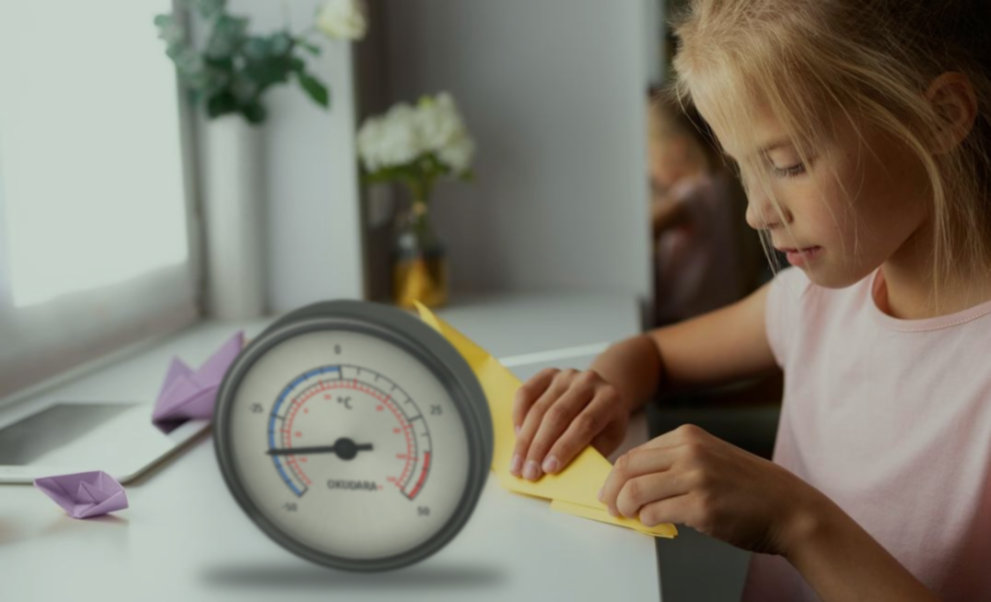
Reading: {"value": -35, "unit": "°C"}
